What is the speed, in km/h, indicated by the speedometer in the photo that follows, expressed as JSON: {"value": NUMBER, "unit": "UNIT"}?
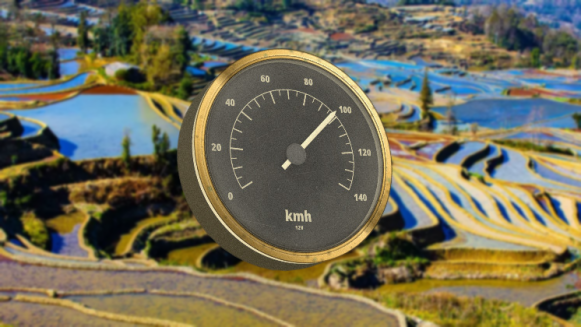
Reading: {"value": 97.5, "unit": "km/h"}
